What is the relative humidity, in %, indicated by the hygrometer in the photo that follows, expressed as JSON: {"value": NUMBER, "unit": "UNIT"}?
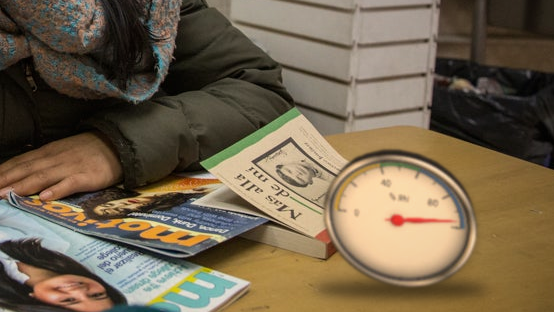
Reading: {"value": 95, "unit": "%"}
